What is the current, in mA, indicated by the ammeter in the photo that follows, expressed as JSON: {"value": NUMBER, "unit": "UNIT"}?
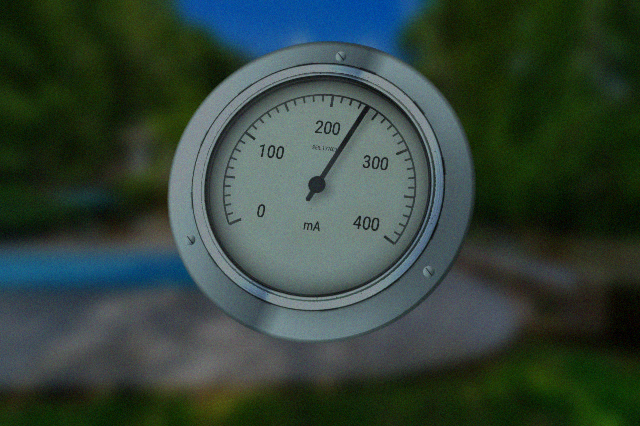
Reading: {"value": 240, "unit": "mA"}
